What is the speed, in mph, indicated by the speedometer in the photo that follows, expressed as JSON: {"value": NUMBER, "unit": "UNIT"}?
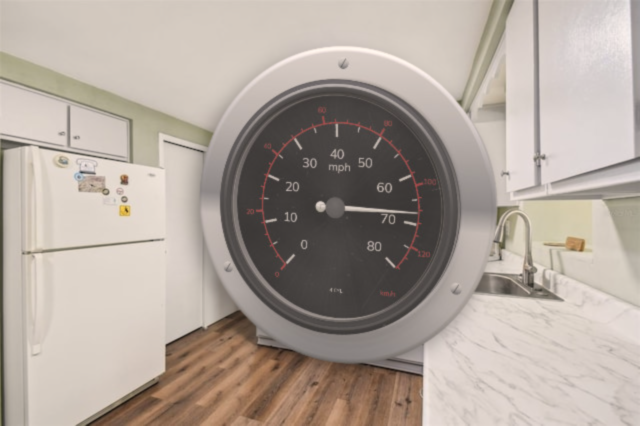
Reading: {"value": 67.5, "unit": "mph"}
